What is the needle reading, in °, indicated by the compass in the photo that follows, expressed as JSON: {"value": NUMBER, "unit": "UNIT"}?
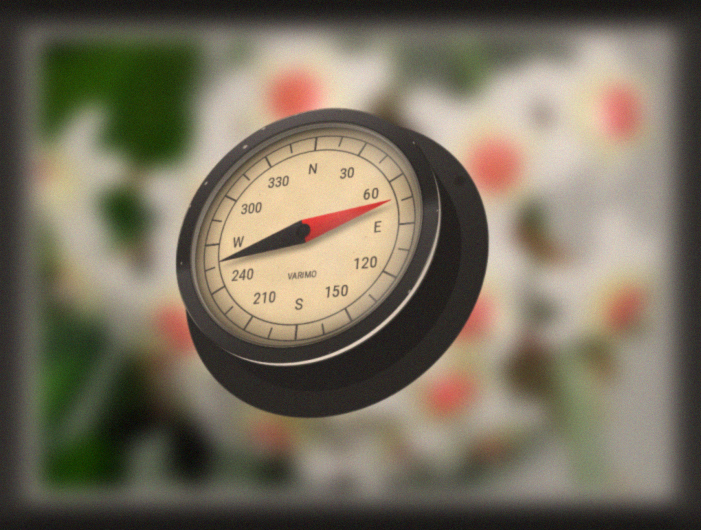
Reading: {"value": 75, "unit": "°"}
